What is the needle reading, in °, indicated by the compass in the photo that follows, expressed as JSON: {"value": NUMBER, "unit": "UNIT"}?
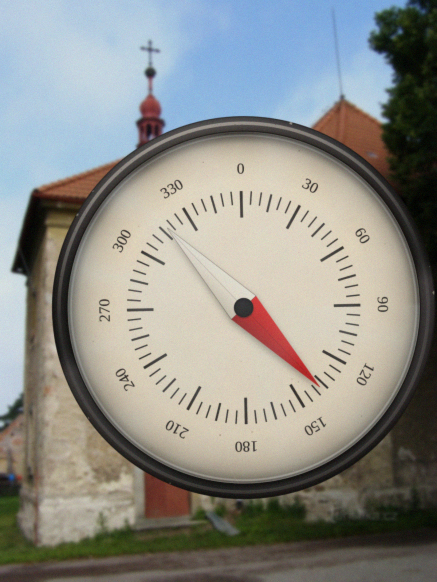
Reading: {"value": 137.5, "unit": "°"}
